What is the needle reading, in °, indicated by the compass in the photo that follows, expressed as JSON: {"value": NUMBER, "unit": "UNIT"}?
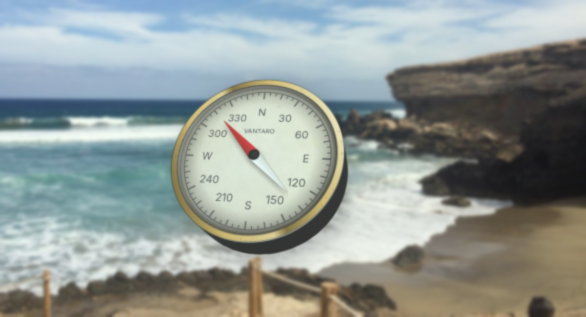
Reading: {"value": 315, "unit": "°"}
